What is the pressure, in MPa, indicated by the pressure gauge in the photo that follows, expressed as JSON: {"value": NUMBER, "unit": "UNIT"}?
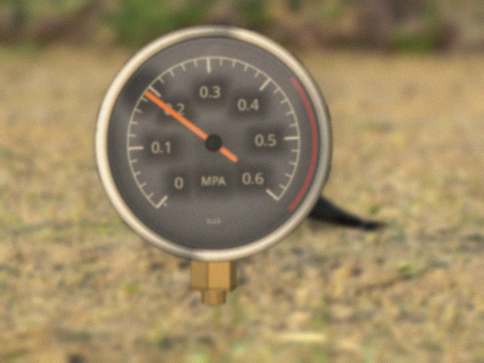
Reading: {"value": 0.19, "unit": "MPa"}
